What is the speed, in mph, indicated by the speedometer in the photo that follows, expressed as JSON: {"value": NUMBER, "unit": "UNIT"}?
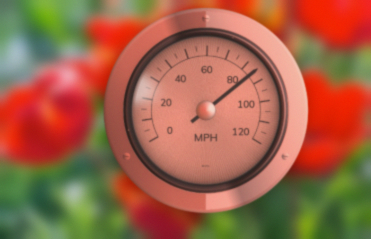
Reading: {"value": 85, "unit": "mph"}
